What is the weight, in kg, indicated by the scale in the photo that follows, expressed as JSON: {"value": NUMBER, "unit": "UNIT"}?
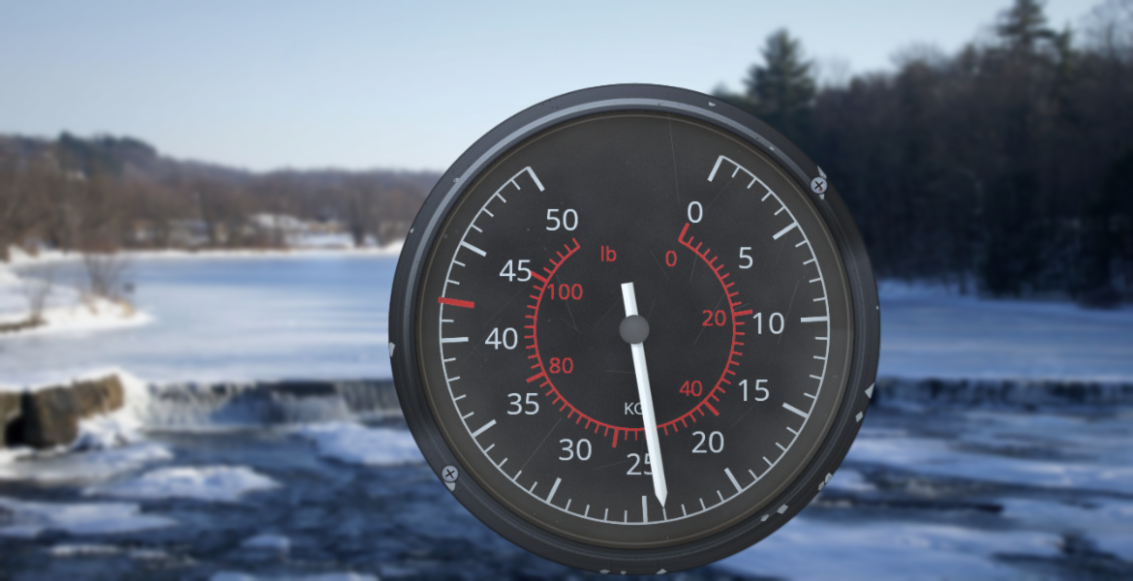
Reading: {"value": 24, "unit": "kg"}
